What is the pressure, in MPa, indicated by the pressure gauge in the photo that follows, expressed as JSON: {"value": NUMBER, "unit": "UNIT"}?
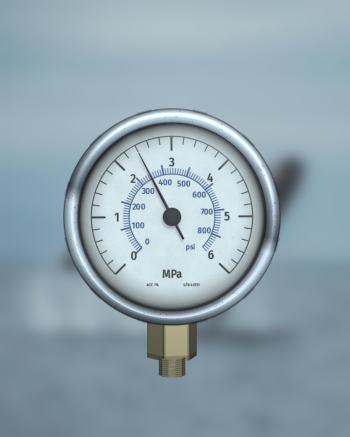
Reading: {"value": 2.4, "unit": "MPa"}
